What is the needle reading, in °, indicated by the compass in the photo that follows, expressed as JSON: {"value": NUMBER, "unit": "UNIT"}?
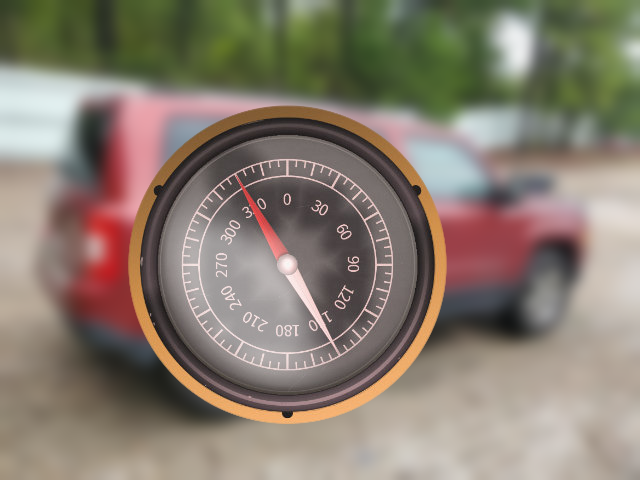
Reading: {"value": 330, "unit": "°"}
